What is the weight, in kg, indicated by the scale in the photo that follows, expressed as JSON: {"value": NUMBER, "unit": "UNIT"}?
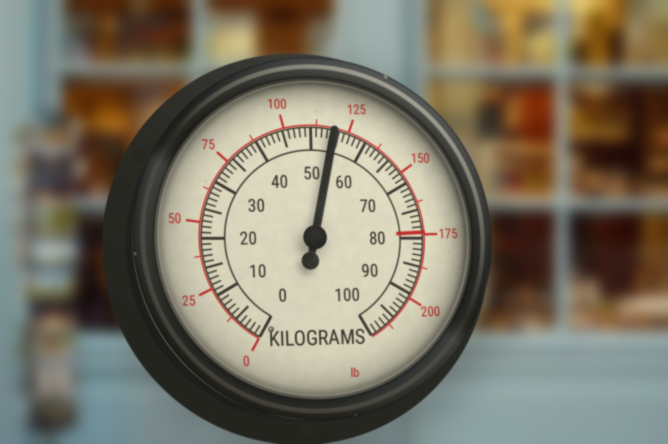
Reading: {"value": 54, "unit": "kg"}
